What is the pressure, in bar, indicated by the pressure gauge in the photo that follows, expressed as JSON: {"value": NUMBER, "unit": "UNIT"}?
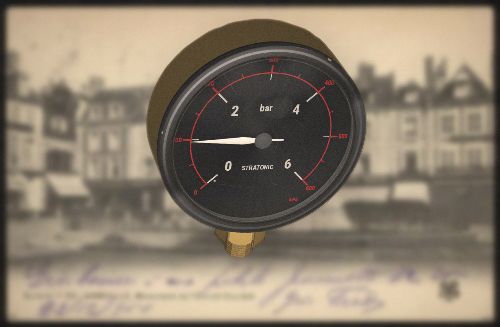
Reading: {"value": 1, "unit": "bar"}
